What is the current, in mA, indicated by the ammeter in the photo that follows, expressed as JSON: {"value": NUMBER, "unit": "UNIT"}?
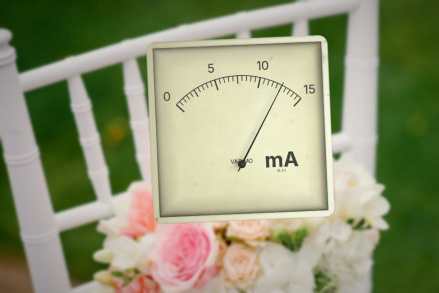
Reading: {"value": 12.5, "unit": "mA"}
